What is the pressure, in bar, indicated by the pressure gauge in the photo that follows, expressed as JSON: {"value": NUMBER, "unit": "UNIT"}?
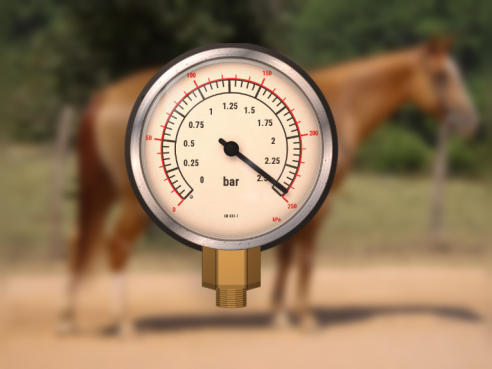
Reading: {"value": 2.45, "unit": "bar"}
